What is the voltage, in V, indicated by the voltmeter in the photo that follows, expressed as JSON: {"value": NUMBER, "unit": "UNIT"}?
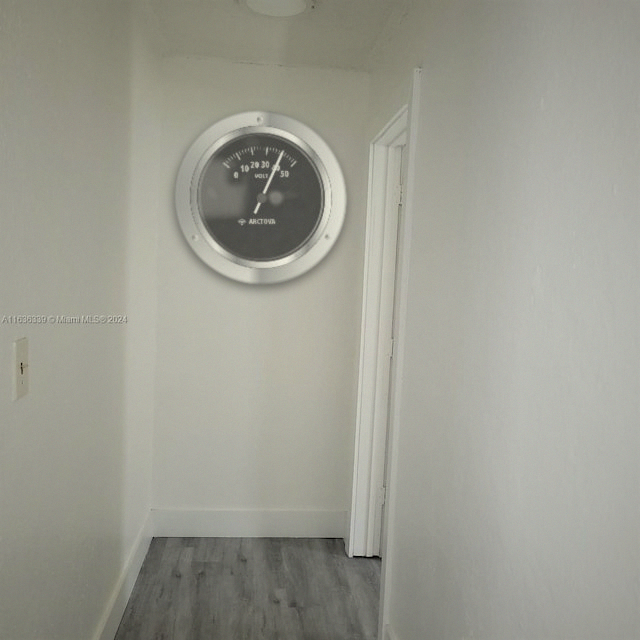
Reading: {"value": 40, "unit": "V"}
